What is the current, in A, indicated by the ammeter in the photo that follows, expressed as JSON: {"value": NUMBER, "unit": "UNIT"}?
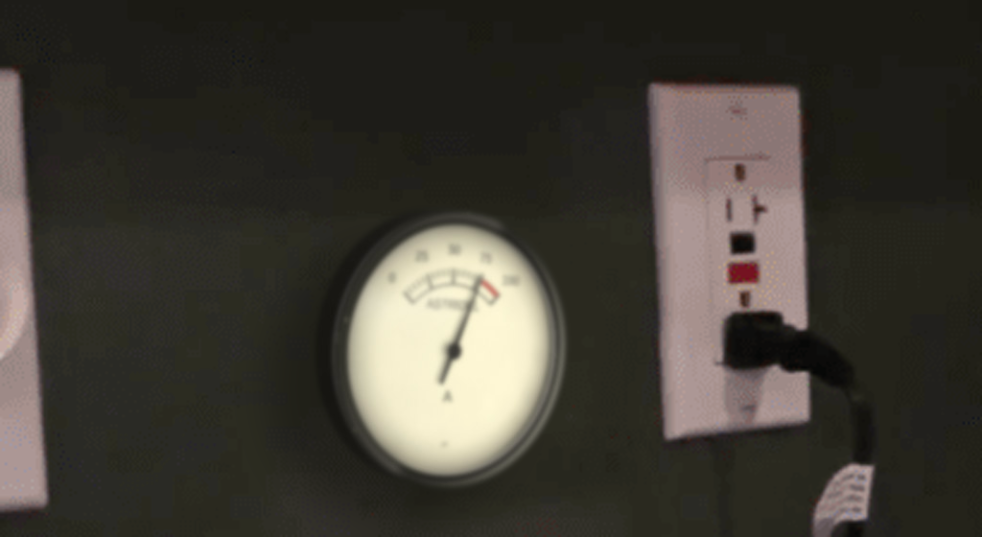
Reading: {"value": 75, "unit": "A"}
